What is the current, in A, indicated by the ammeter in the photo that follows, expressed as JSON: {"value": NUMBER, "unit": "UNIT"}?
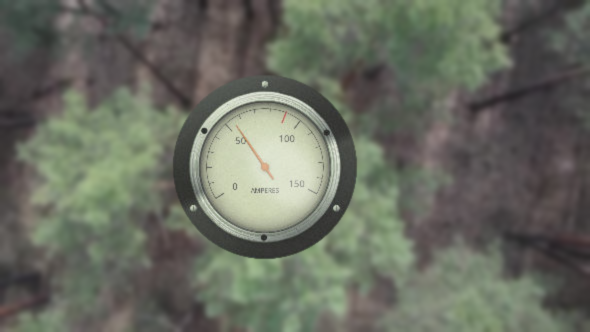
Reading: {"value": 55, "unit": "A"}
